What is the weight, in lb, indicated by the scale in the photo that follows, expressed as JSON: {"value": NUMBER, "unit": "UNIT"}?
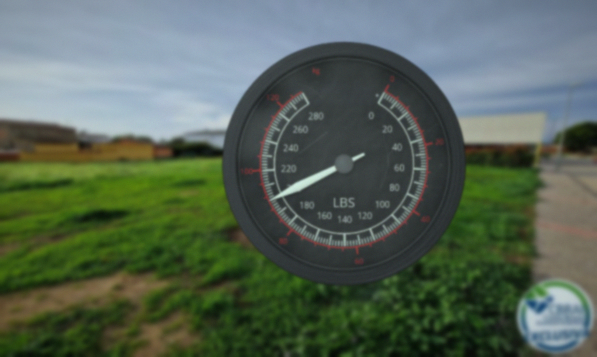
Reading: {"value": 200, "unit": "lb"}
